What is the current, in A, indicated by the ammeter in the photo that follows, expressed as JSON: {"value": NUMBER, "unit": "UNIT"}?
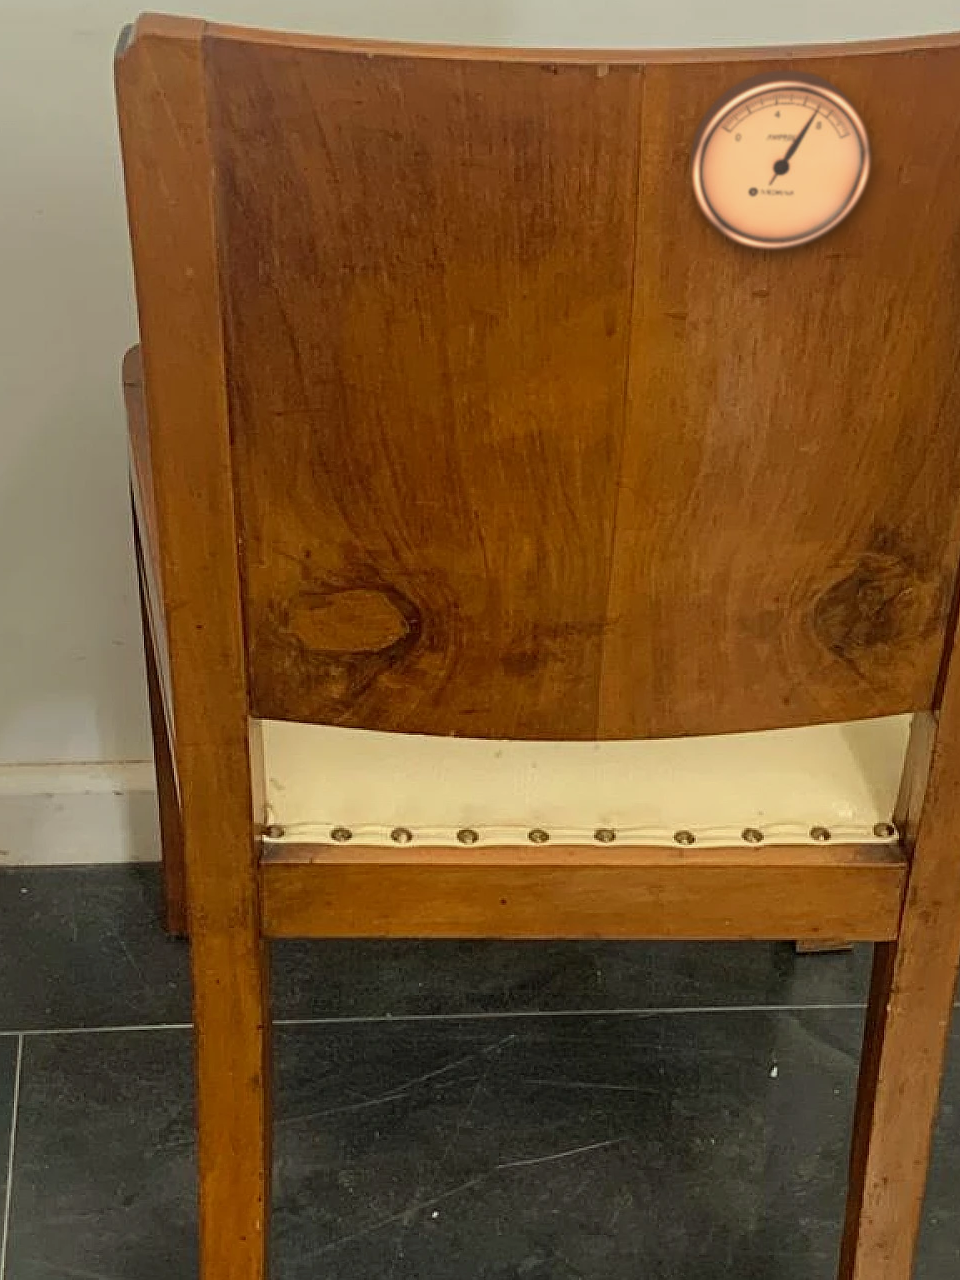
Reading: {"value": 7, "unit": "A"}
